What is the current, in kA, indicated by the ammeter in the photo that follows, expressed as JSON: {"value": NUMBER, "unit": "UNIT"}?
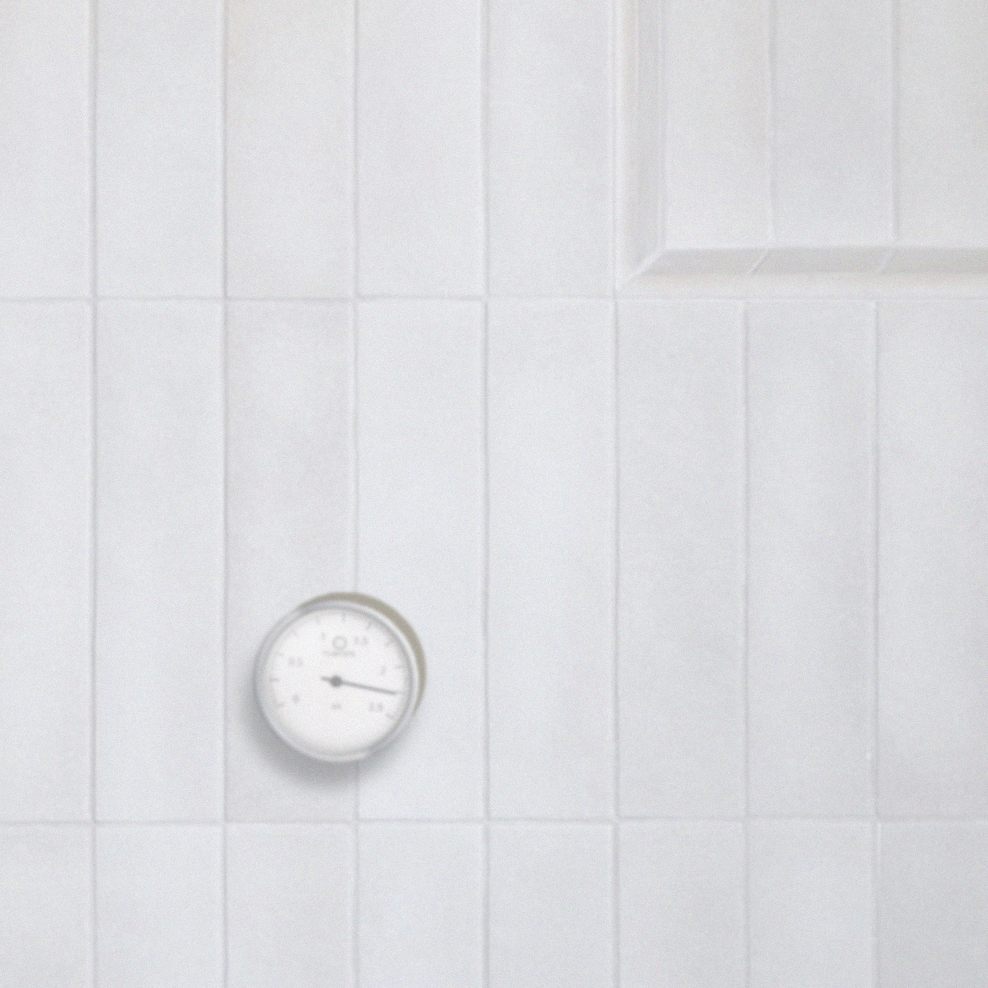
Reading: {"value": 2.25, "unit": "kA"}
